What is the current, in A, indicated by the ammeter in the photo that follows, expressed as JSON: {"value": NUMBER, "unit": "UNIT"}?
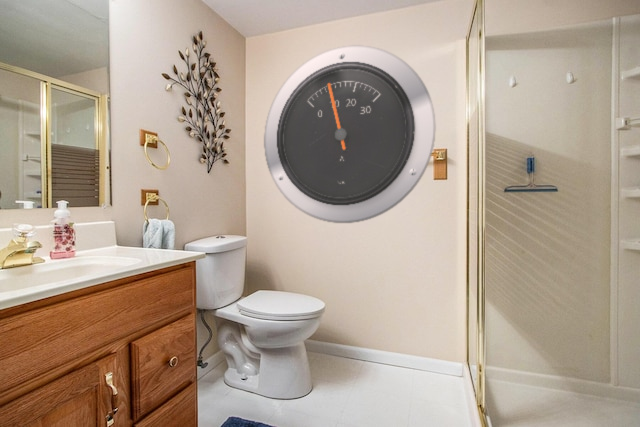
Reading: {"value": 10, "unit": "A"}
